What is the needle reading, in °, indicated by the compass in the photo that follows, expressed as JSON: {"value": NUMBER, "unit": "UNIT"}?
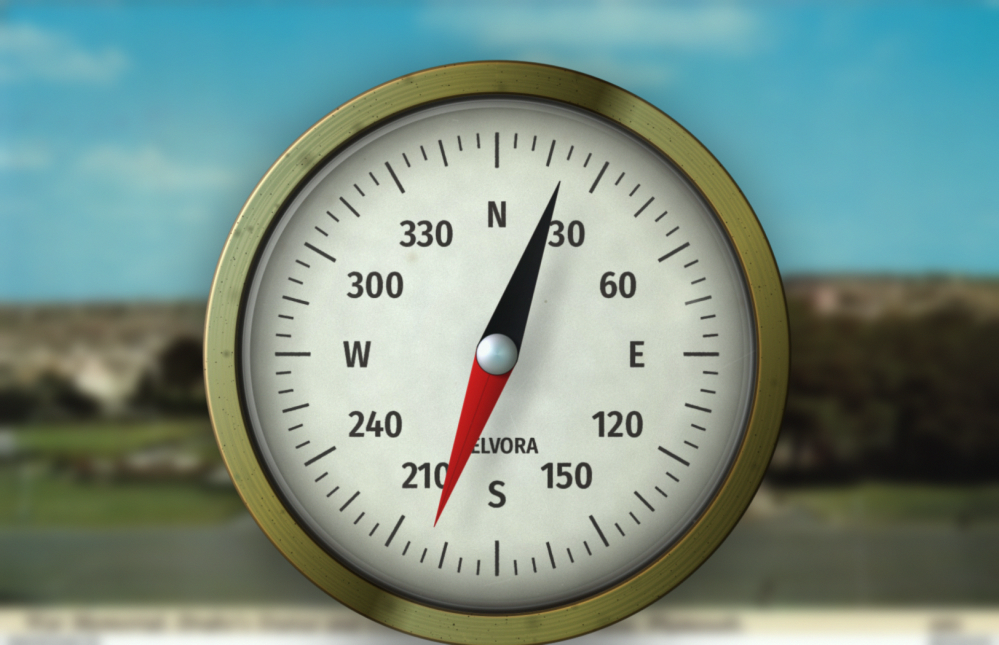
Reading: {"value": 200, "unit": "°"}
